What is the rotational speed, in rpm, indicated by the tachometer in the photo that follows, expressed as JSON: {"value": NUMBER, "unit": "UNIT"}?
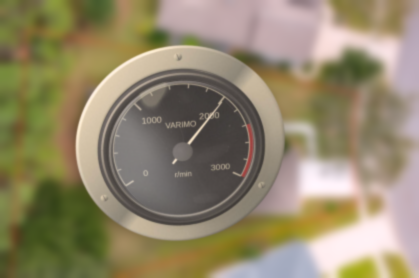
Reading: {"value": 2000, "unit": "rpm"}
